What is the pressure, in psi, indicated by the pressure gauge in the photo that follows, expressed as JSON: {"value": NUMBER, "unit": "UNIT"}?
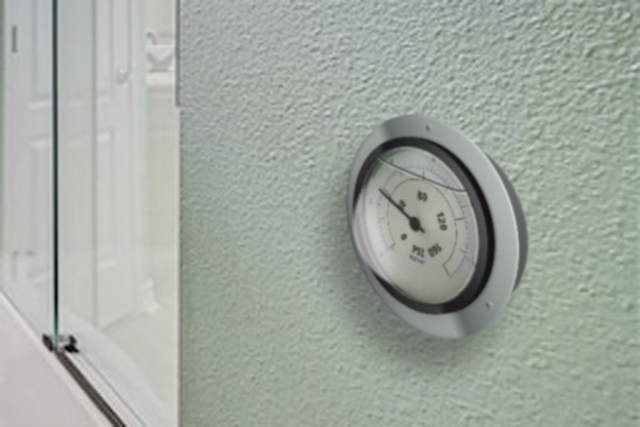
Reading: {"value": 40, "unit": "psi"}
